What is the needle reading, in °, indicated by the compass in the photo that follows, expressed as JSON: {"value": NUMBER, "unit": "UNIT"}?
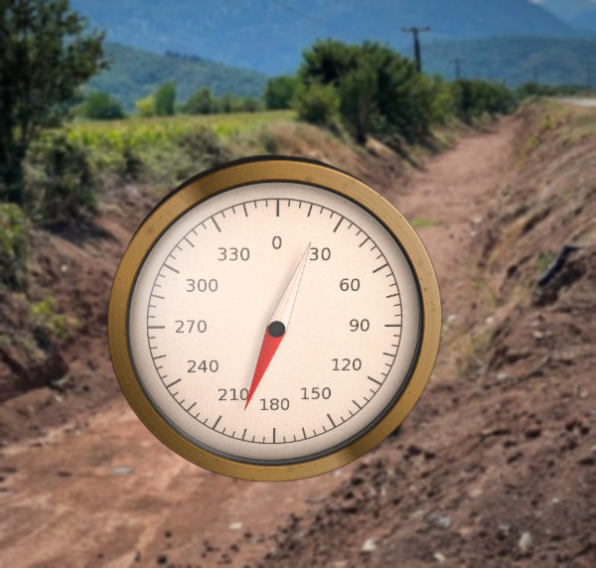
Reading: {"value": 200, "unit": "°"}
